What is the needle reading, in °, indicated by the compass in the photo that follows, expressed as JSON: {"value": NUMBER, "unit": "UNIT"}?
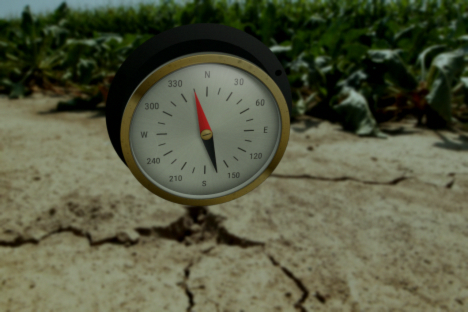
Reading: {"value": 345, "unit": "°"}
